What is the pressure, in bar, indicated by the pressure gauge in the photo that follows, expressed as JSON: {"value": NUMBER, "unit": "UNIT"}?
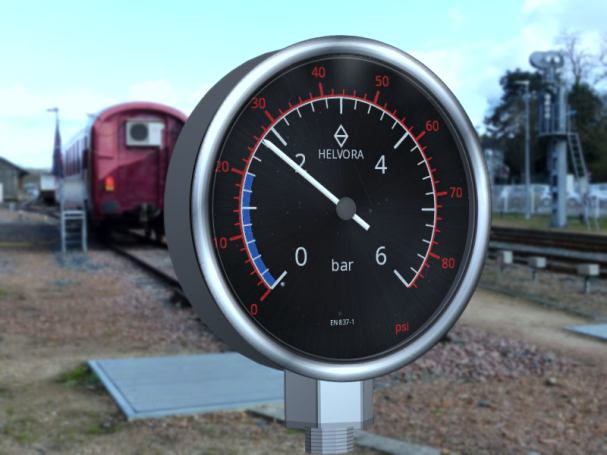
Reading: {"value": 1.8, "unit": "bar"}
